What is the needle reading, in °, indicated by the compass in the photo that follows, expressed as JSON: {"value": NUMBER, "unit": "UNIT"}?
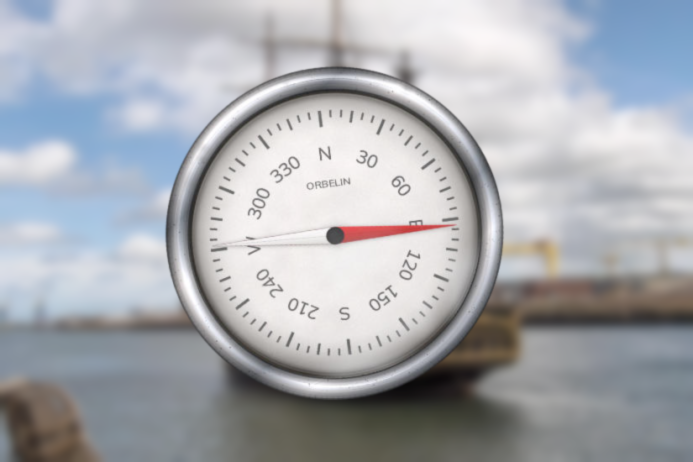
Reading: {"value": 92.5, "unit": "°"}
